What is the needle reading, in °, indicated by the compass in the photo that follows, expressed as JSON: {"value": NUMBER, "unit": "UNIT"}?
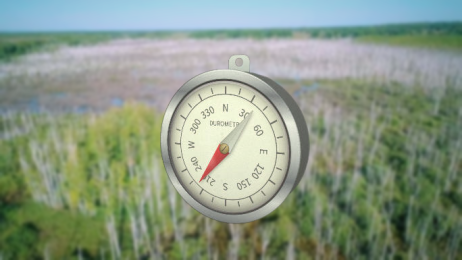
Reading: {"value": 217.5, "unit": "°"}
